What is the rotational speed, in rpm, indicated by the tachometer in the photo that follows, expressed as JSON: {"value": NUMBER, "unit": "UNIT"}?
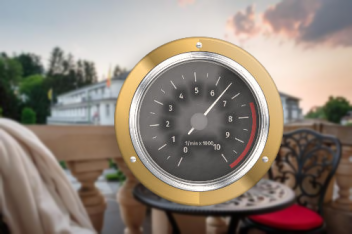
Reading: {"value": 6500, "unit": "rpm"}
